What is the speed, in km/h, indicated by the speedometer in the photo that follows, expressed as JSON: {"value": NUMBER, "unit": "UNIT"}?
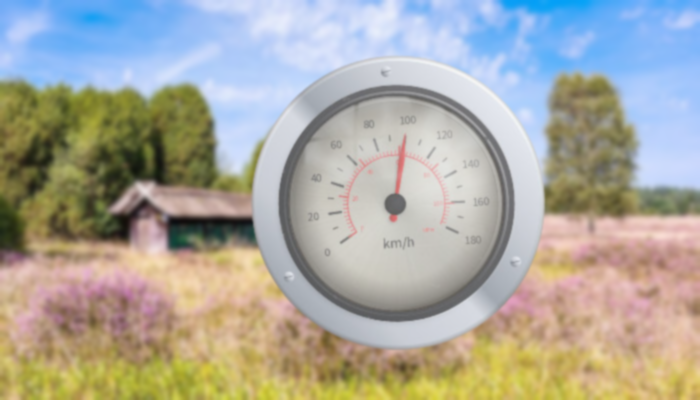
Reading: {"value": 100, "unit": "km/h"}
